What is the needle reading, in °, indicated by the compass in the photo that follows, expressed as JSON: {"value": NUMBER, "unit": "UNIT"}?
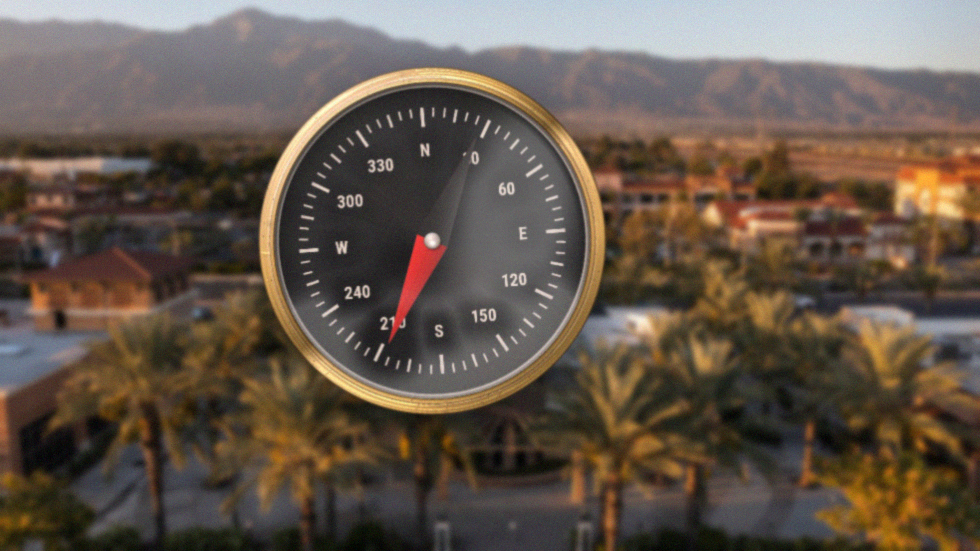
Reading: {"value": 207.5, "unit": "°"}
